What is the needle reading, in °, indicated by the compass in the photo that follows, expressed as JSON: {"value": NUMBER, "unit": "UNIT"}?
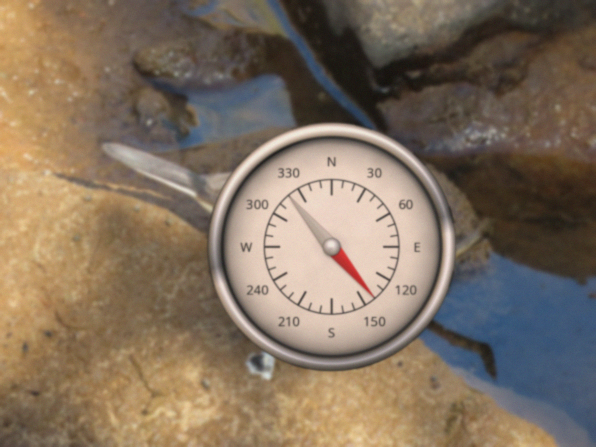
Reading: {"value": 140, "unit": "°"}
